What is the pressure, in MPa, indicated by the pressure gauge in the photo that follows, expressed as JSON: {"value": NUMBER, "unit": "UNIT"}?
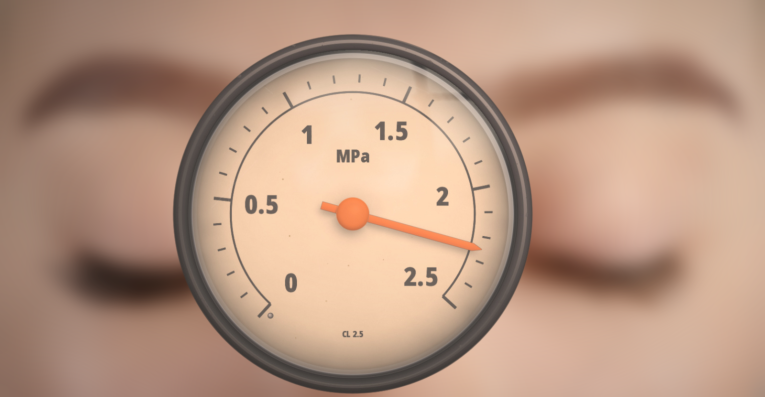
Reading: {"value": 2.25, "unit": "MPa"}
